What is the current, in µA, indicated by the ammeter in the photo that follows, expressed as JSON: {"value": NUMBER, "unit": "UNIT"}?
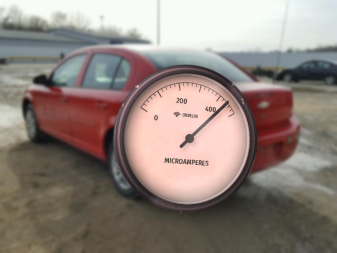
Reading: {"value": 440, "unit": "µA"}
